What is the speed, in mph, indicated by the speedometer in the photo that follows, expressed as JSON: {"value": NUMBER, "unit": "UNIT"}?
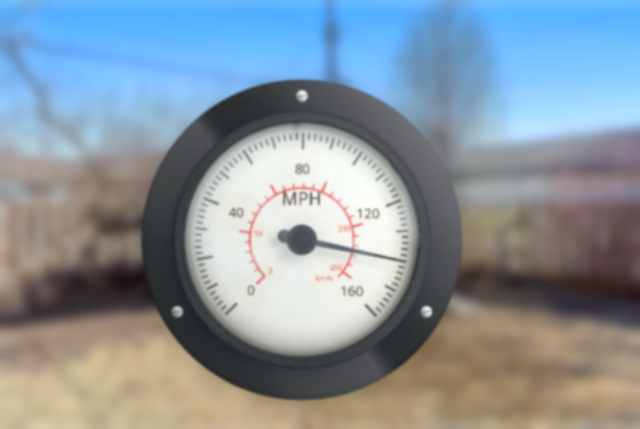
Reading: {"value": 140, "unit": "mph"}
